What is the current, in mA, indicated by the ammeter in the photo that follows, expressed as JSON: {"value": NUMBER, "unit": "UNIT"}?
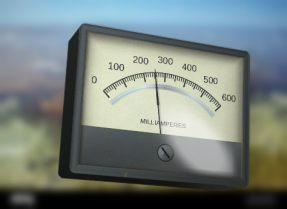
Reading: {"value": 250, "unit": "mA"}
